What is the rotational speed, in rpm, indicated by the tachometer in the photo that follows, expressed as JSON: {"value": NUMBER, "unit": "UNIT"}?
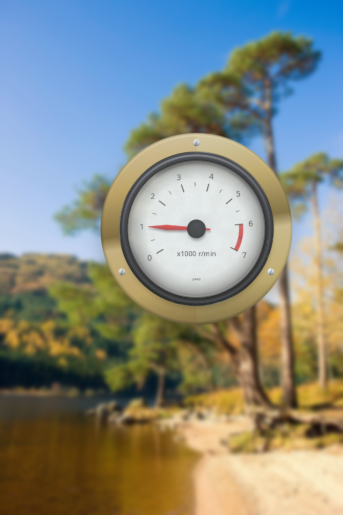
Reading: {"value": 1000, "unit": "rpm"}
